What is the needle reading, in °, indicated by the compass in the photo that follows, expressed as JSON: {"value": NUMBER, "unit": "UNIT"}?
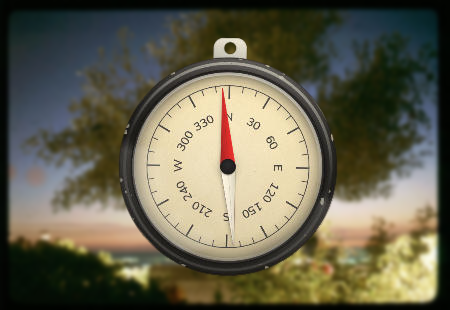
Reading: {"value": 355, "unit": "°"}
